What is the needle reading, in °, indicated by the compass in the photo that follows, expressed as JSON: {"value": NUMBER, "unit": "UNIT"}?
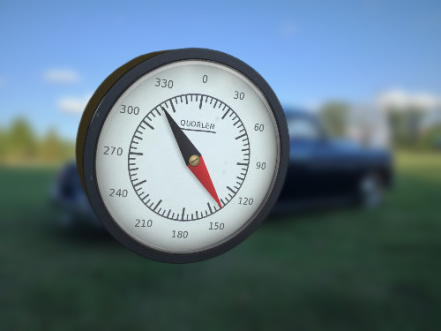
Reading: {"value": 140, "unit": "°"}
